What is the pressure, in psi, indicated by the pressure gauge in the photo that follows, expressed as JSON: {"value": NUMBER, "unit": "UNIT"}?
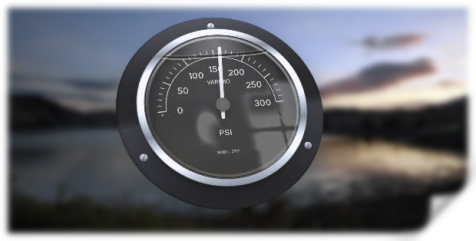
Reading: {"value": 160, "unit": "psi"}
